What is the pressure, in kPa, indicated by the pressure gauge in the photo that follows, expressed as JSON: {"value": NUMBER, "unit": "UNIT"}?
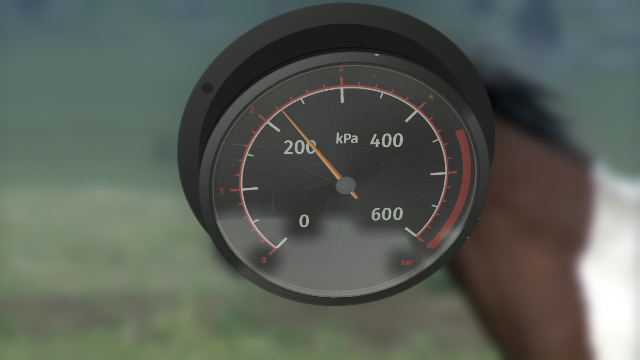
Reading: {"value": 225, "unit": "kPa"}
